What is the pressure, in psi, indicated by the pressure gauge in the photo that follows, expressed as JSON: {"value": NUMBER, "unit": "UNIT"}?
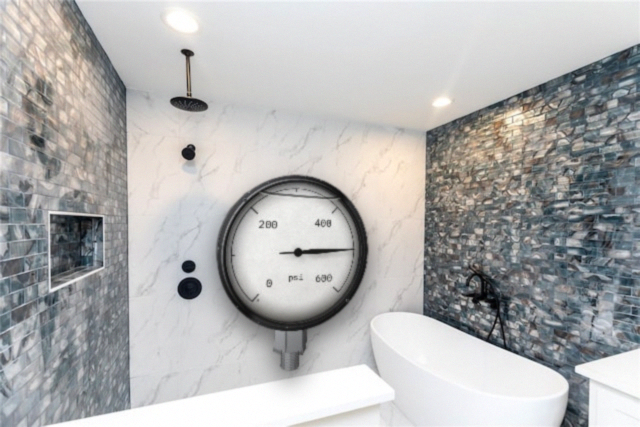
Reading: {"value": 500, "unit": "psi"}
